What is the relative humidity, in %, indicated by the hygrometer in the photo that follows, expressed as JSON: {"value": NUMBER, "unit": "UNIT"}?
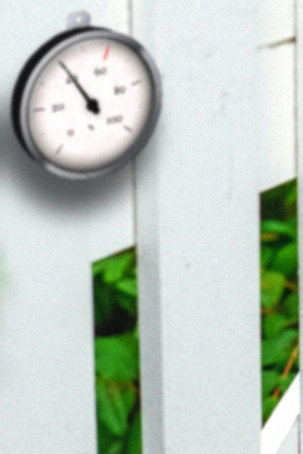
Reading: {"value": 40, "unit": "%"}
